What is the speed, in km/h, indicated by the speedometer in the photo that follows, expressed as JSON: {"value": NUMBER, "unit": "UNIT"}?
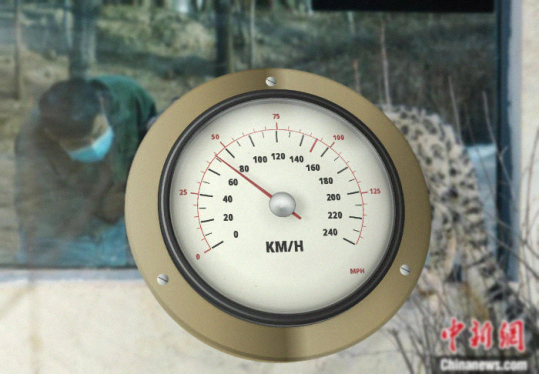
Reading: {"value": 70, "unit": "km/h"}
